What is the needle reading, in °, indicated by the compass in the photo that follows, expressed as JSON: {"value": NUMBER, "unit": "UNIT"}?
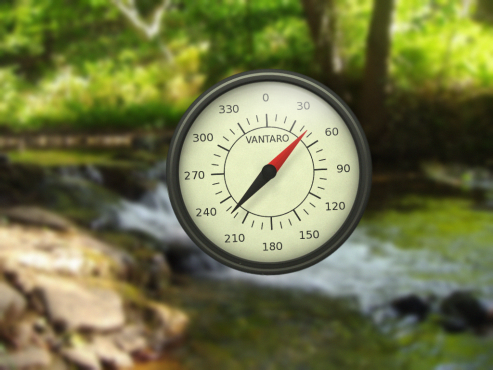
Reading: {"value": 45, "unit": "°"}
